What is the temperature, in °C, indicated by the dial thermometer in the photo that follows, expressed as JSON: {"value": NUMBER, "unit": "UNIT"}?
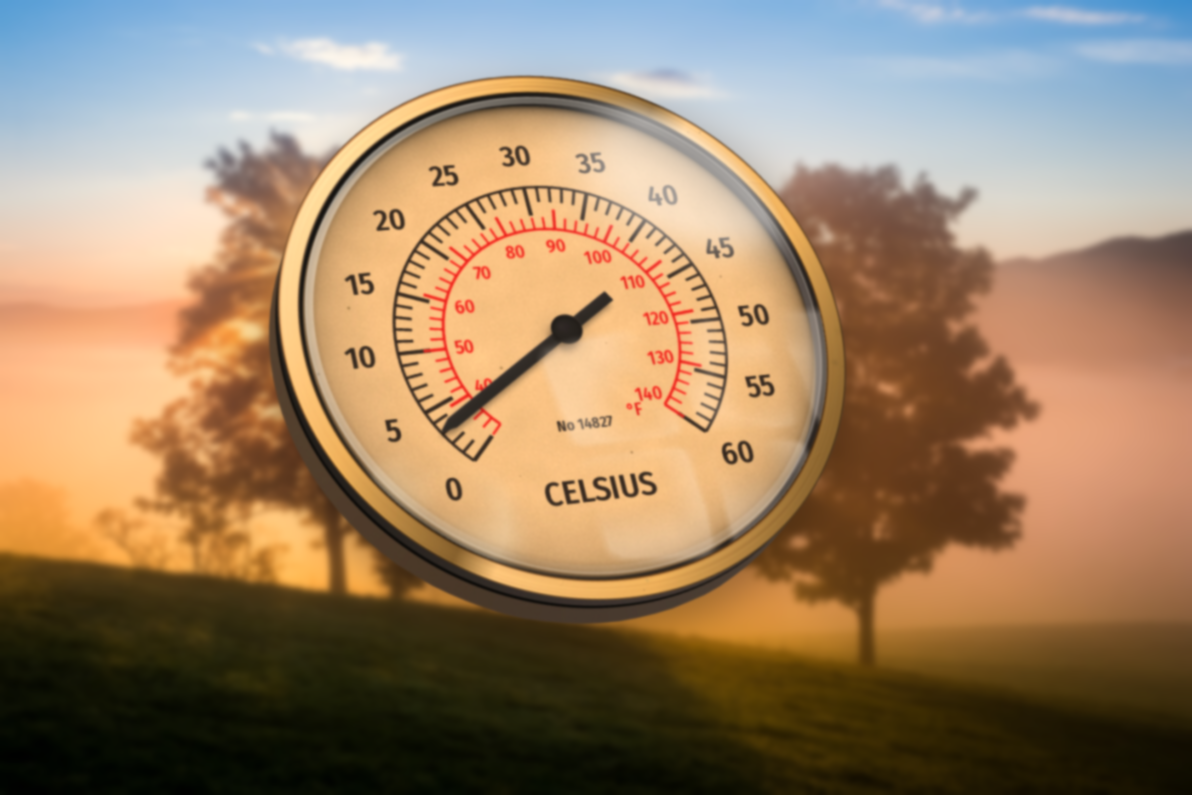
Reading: {"value": 3, "unit": "°C"}
